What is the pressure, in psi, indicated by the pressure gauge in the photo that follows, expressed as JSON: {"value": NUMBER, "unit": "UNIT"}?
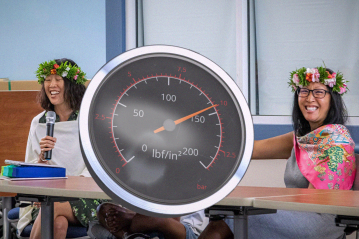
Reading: {"value": 145, "unit": "psi"}
